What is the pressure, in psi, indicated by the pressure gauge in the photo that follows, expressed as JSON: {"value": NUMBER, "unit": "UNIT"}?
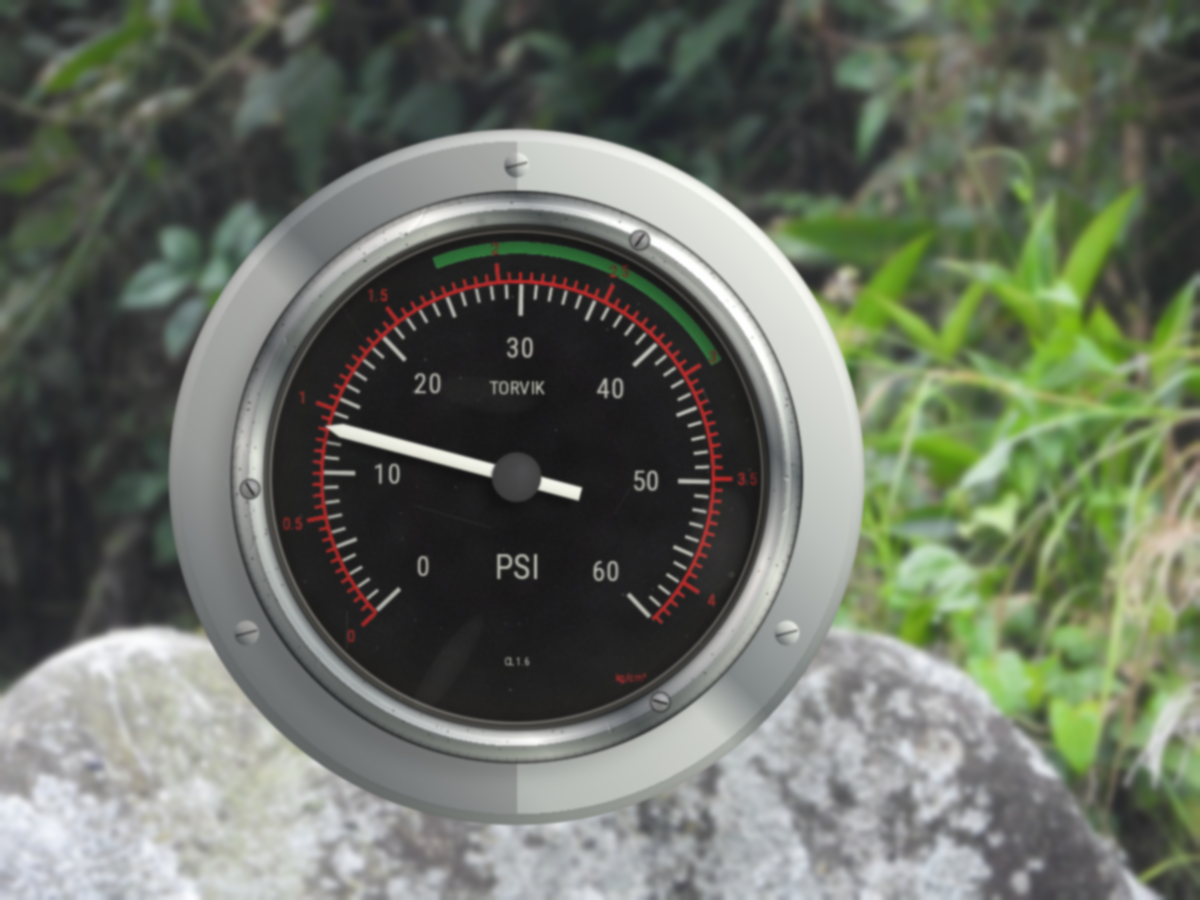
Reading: {"value": 13, "unit": "psi"}
